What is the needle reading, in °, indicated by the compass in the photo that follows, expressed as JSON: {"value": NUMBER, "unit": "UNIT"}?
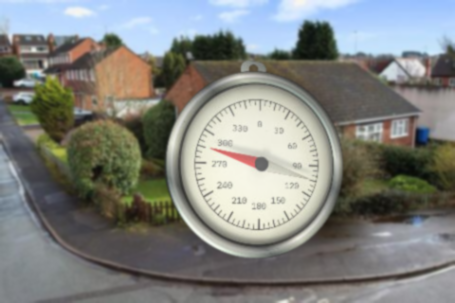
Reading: {"value": 285, "unit": "°"}
